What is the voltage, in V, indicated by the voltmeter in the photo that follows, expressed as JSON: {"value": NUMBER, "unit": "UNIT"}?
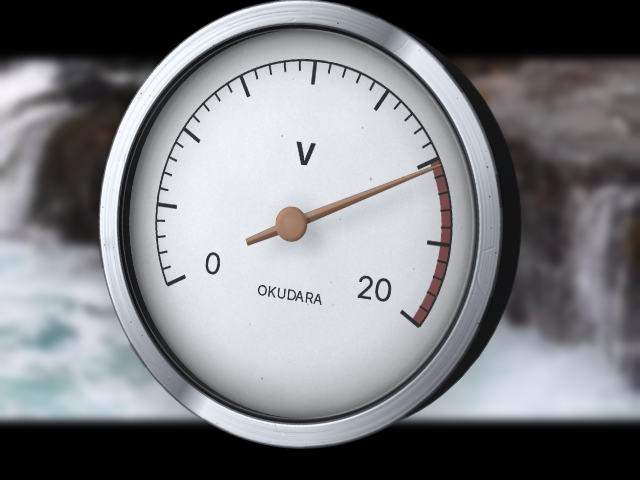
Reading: {"value": 15.25, "unit": "V"}
